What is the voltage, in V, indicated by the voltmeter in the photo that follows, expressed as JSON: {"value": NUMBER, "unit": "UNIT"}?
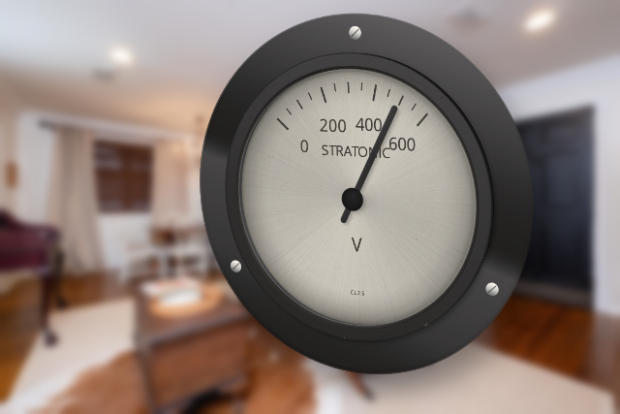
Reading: {"value": 500, "unit": "V"}
